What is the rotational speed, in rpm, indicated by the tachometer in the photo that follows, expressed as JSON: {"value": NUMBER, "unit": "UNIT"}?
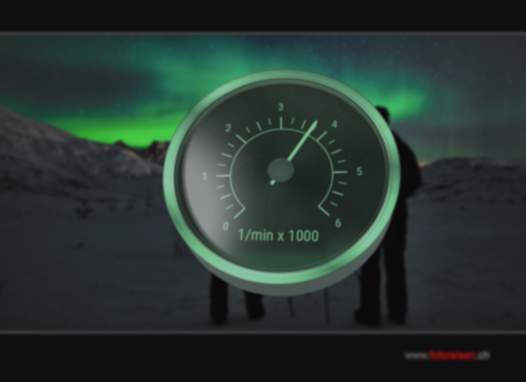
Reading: {"value": 3750, "unit": "rpm"}
